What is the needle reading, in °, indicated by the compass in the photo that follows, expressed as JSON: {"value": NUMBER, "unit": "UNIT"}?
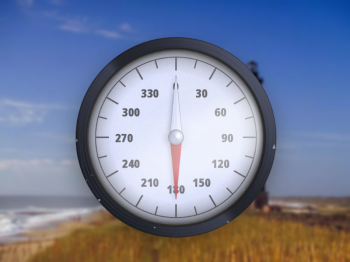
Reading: {"value": 180, "unit": "°"}
